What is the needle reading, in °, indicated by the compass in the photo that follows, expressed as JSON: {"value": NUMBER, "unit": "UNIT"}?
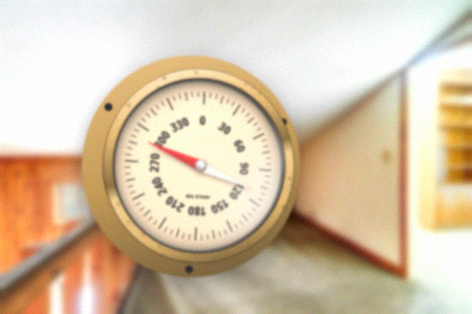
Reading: {"value": 290, "unit": "°"}
